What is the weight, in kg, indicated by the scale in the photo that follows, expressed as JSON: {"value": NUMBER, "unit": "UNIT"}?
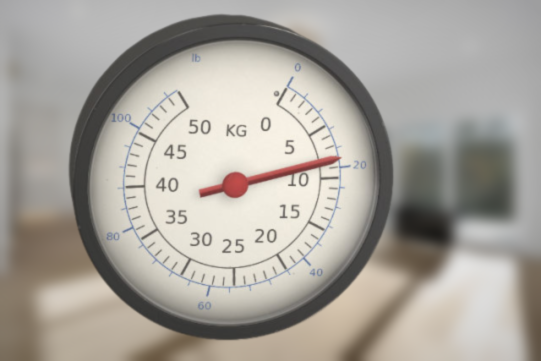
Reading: {"value": 8, "unit": "kg"}
